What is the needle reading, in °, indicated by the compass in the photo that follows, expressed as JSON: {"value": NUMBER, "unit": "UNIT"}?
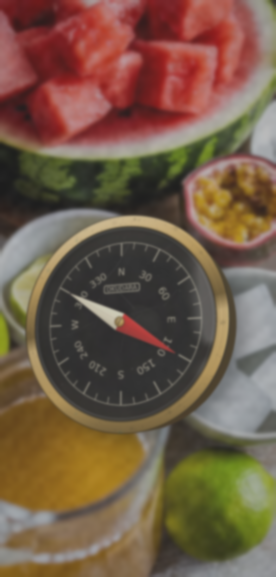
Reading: {"value": 120, "unit": "°"}
